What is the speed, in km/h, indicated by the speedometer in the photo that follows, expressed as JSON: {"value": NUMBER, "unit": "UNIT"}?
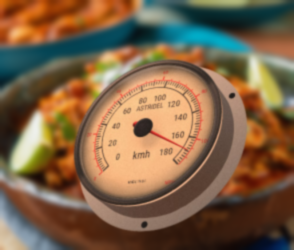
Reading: {"value": 170, "unit": "km/h"}
